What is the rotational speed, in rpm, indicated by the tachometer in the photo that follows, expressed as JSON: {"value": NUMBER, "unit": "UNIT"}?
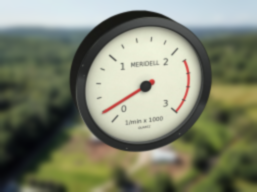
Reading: {"value": 200, "unit": "rpm"}
